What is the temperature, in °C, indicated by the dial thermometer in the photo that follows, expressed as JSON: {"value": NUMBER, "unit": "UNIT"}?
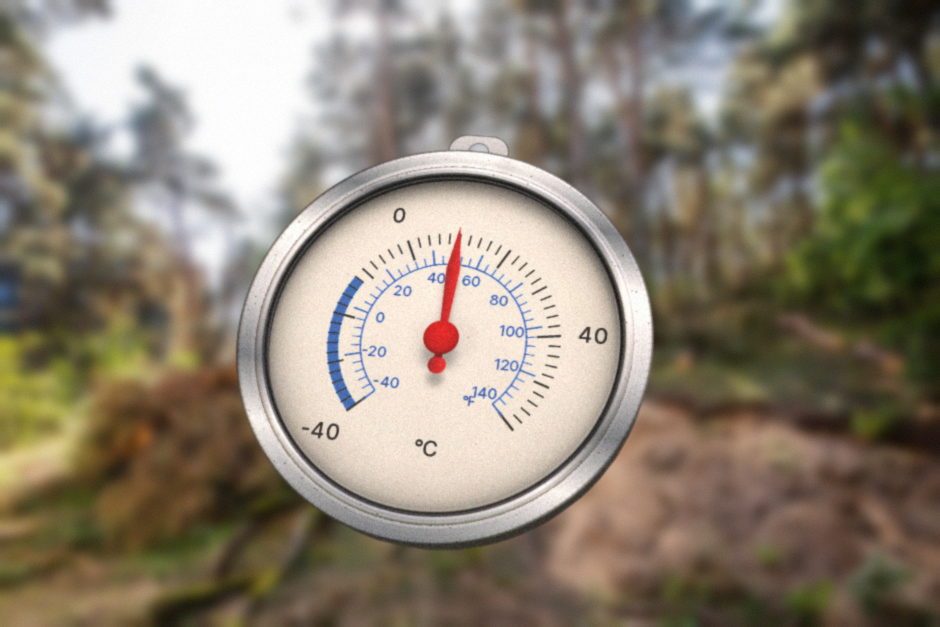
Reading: {"value": 10, "unit": "°C"}
